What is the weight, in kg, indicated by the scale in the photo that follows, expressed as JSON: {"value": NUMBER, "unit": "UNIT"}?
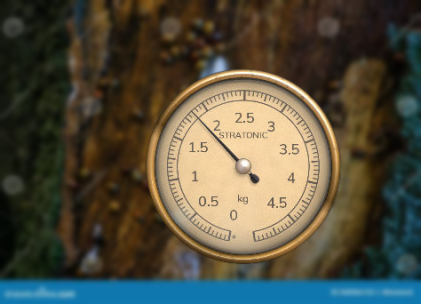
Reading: {"value": 1.85, "unit": "kg"}
